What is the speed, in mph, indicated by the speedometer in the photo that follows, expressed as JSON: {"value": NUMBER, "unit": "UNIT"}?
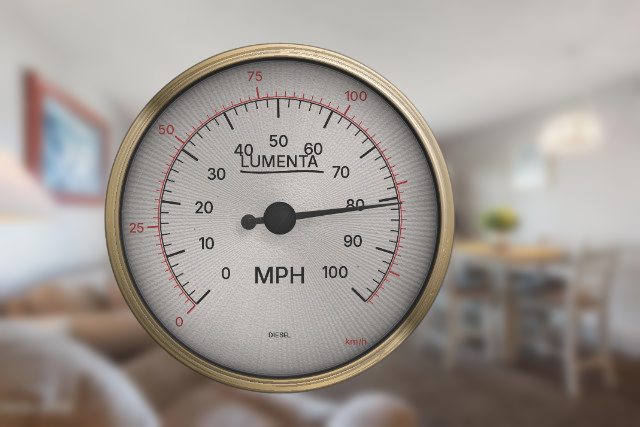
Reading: {"value": 81, "unit": "mph"}
